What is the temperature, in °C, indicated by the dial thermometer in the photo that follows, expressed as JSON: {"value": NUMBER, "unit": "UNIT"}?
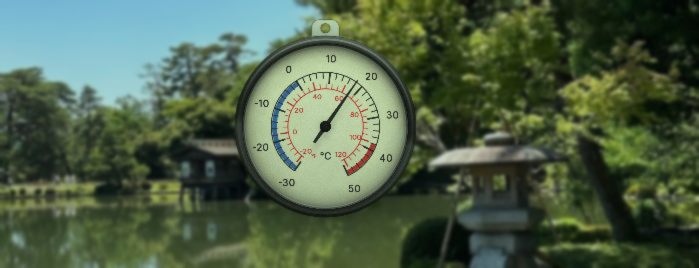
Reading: {"value": 18, "unit": "°C"}
